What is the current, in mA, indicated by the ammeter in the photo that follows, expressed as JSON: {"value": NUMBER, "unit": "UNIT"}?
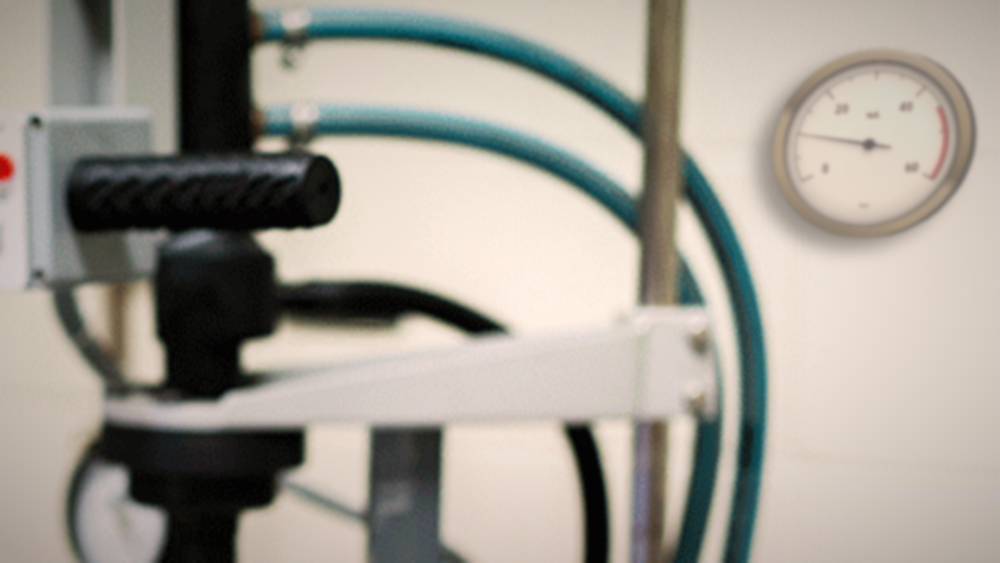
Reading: {"value": 10, "unit": "mA"}
